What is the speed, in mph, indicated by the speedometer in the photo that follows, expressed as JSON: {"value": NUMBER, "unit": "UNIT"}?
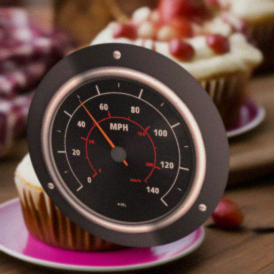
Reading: {"value": 50, "unit": "mph"}
